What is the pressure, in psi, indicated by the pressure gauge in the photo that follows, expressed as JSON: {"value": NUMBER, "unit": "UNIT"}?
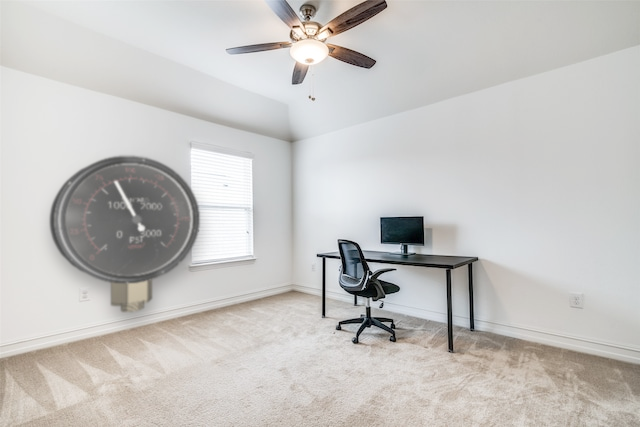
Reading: {"value": 1200, "unit": "psi"}
